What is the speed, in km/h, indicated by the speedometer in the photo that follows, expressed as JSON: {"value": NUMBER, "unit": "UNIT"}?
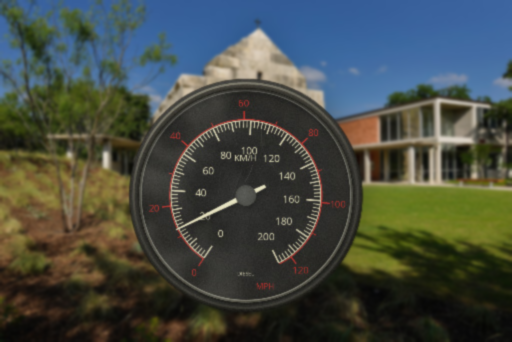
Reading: {"value": 20, "unit": "km/h"}
